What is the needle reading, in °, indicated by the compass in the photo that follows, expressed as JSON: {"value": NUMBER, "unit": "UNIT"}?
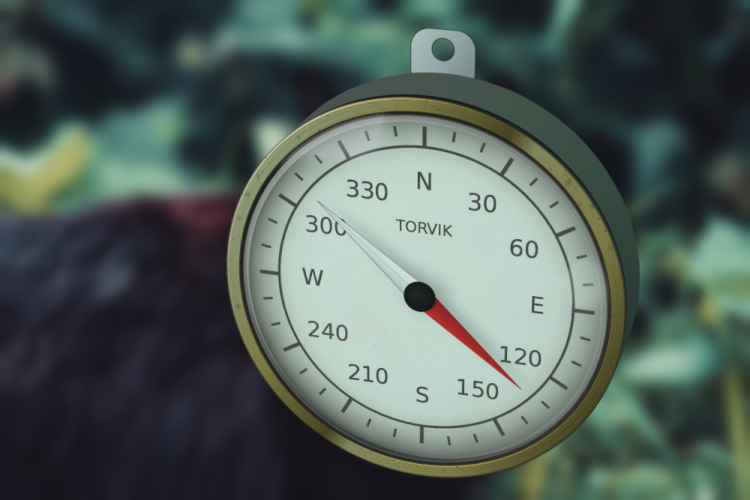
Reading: {"value": 130, "unit": "°"}
